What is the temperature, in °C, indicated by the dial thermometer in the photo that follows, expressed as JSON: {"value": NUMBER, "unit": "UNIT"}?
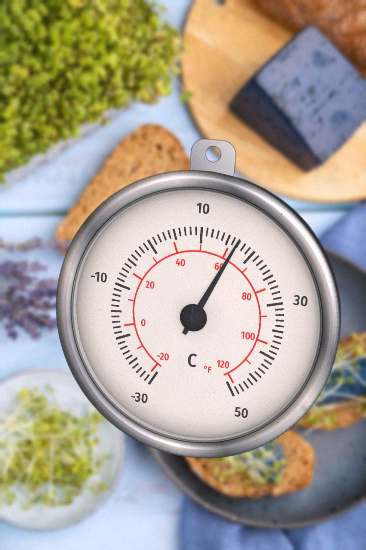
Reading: {"value": 17, "unit": "°C"}
